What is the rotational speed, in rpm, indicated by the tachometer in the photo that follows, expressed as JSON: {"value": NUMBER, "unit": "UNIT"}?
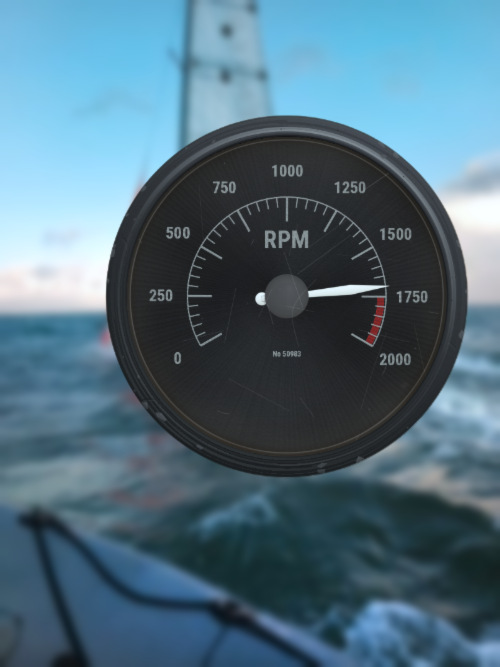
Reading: {"value": 1700, "unit": "rpm"}
